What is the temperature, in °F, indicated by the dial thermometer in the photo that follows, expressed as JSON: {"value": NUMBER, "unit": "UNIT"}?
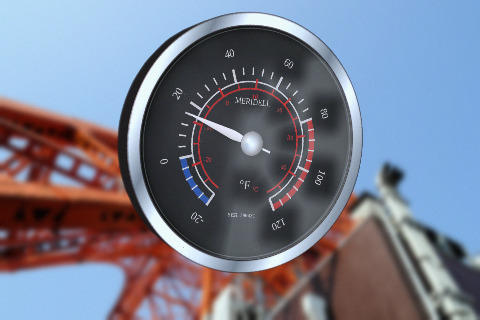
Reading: {"value": 16, "unit": "°F"}
